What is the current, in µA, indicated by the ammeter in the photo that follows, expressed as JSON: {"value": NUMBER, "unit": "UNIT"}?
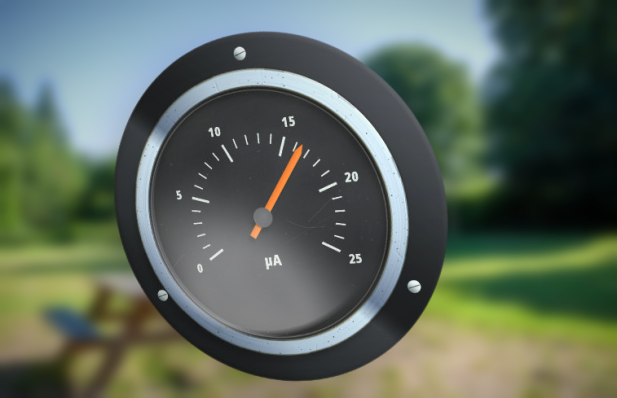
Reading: {"value": 16.5, "unit": "µA"}
